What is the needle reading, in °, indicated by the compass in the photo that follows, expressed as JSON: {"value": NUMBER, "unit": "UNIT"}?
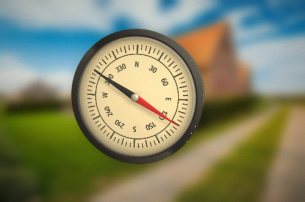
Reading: {"value": 120, "unit": "°"}
